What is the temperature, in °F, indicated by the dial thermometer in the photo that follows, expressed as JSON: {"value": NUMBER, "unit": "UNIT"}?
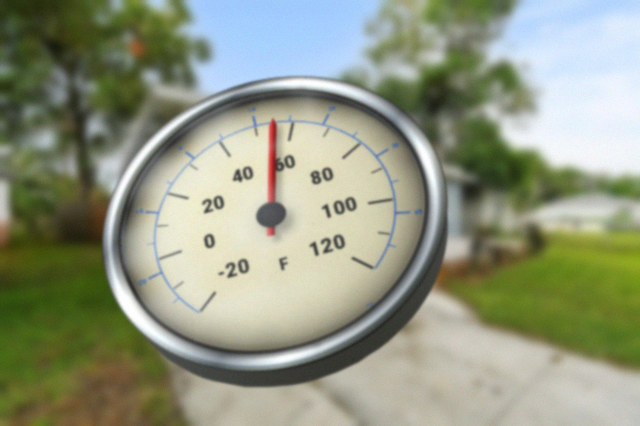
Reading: {"value": 55, "unit": "°F"}
